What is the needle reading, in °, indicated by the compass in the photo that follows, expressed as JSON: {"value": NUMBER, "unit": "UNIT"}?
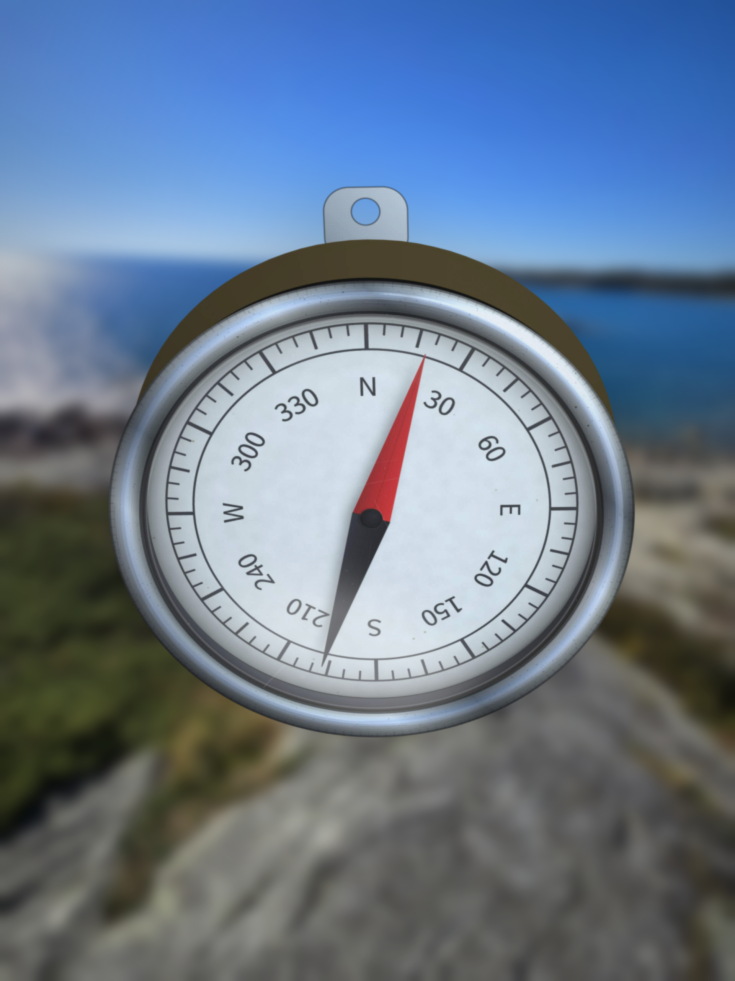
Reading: {"value": 17.5, "unit": "°"}
